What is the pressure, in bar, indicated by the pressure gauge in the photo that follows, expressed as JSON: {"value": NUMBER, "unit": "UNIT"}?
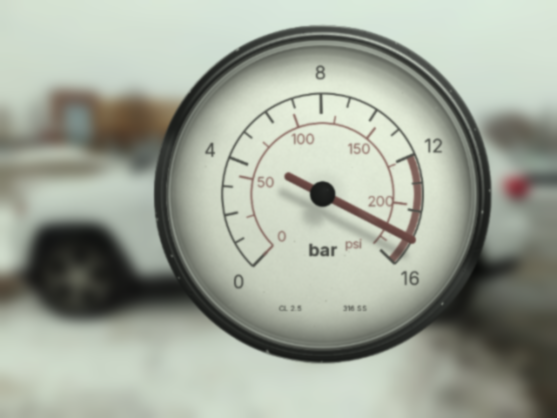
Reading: {"value": 15, "unit": "bar"}
